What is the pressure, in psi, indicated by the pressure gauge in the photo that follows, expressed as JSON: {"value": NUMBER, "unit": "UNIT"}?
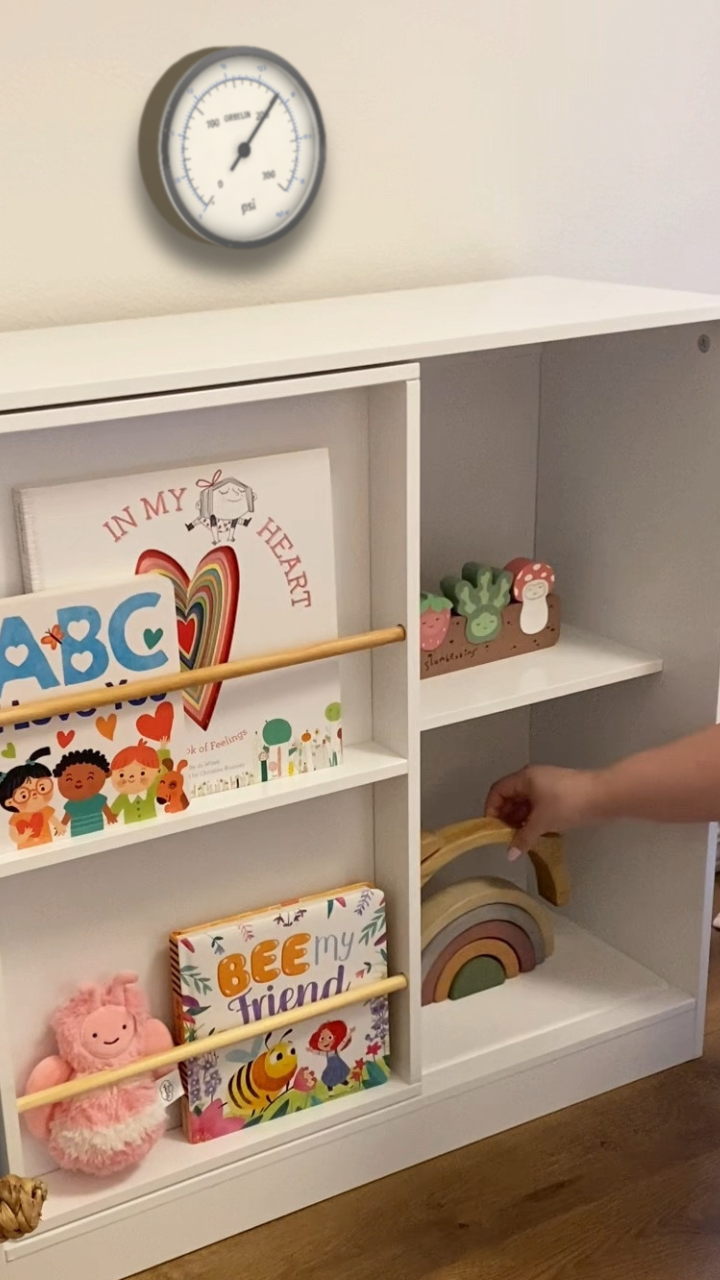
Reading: {"value": 200, "unit": "psi"}
